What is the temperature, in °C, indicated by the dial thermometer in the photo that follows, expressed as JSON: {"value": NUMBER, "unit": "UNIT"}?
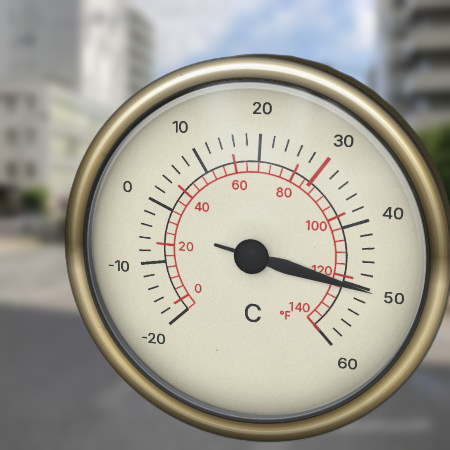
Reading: {"value": 50, "unit": "°C"}
